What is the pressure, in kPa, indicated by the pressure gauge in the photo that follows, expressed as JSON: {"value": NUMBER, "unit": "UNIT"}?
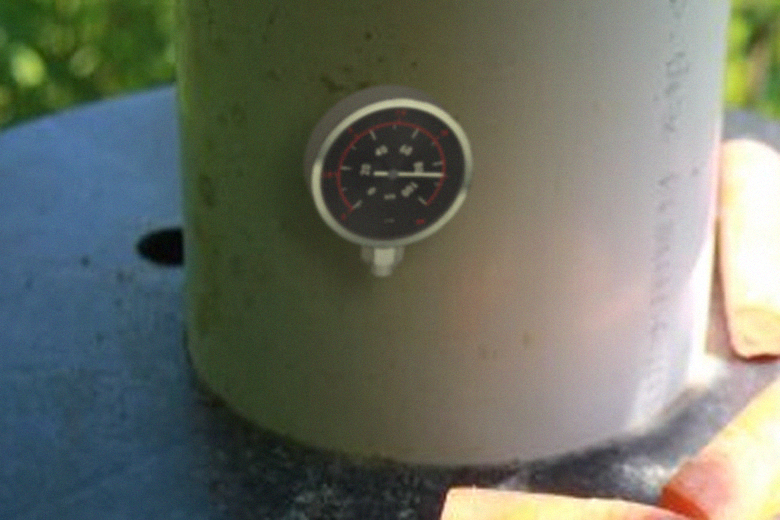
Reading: {"value": 85, "unit": "kPa"}
